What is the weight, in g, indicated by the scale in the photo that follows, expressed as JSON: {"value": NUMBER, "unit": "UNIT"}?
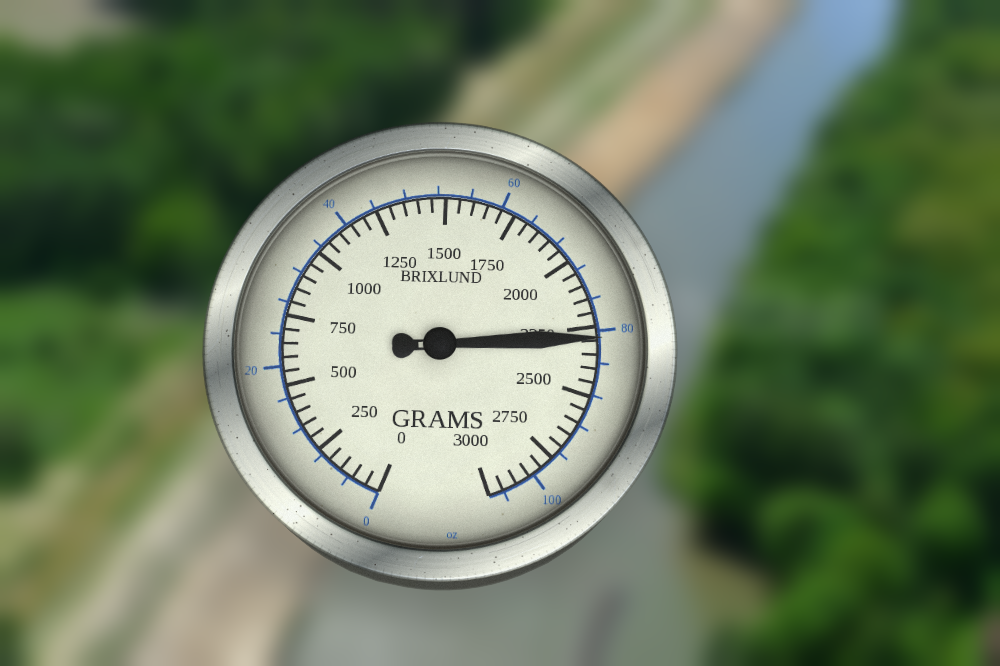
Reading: {"value": 2300, "unit": "g"}
